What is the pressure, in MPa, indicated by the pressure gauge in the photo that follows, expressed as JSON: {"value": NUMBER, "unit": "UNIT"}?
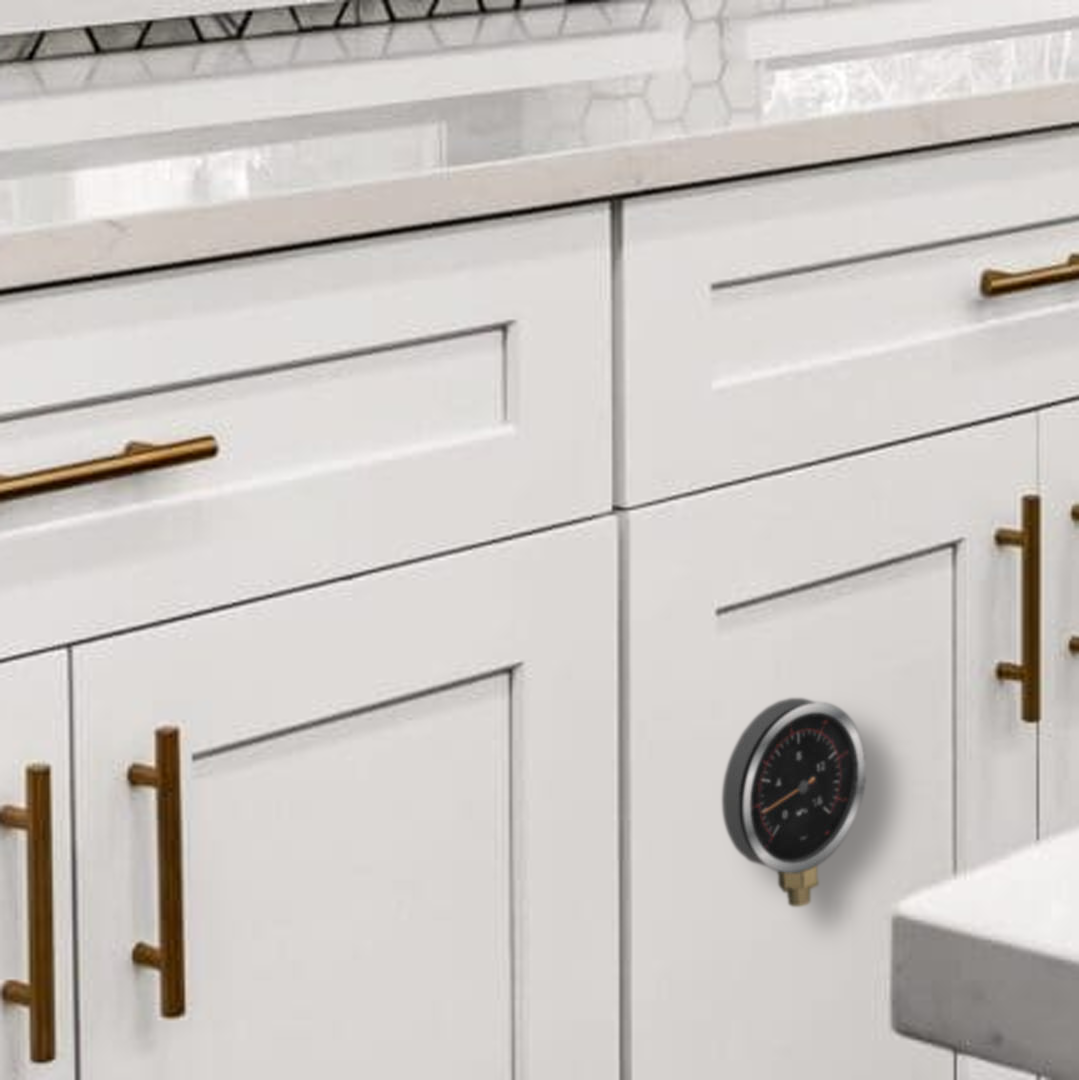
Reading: {"value": 2, "unit": "MPa"}
